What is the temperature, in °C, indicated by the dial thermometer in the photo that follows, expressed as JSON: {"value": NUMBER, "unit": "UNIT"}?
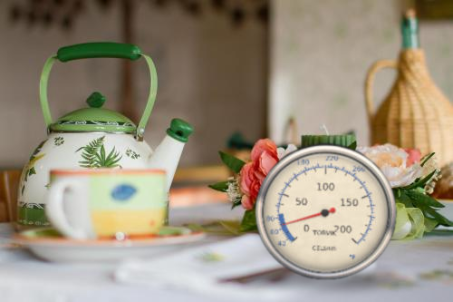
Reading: {"value": 20, "unit": "°C"}
